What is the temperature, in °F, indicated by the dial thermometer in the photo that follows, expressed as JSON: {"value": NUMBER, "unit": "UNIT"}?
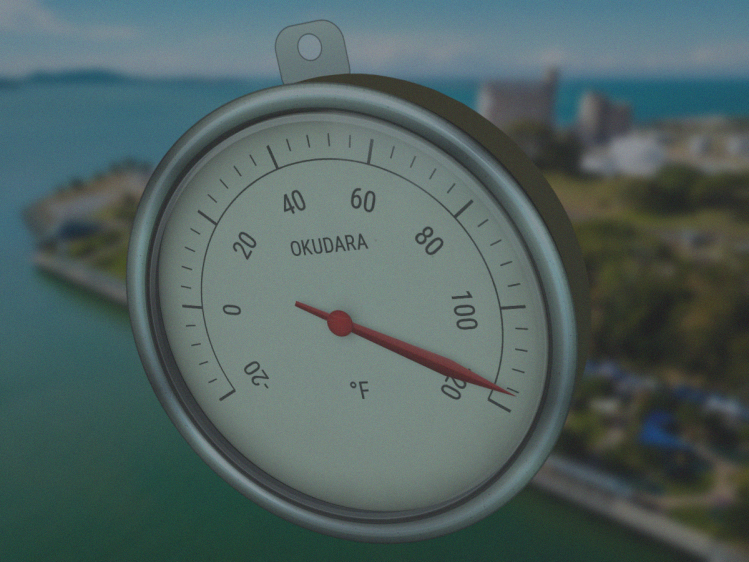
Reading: {"value": 116, "unit": "°F"}
